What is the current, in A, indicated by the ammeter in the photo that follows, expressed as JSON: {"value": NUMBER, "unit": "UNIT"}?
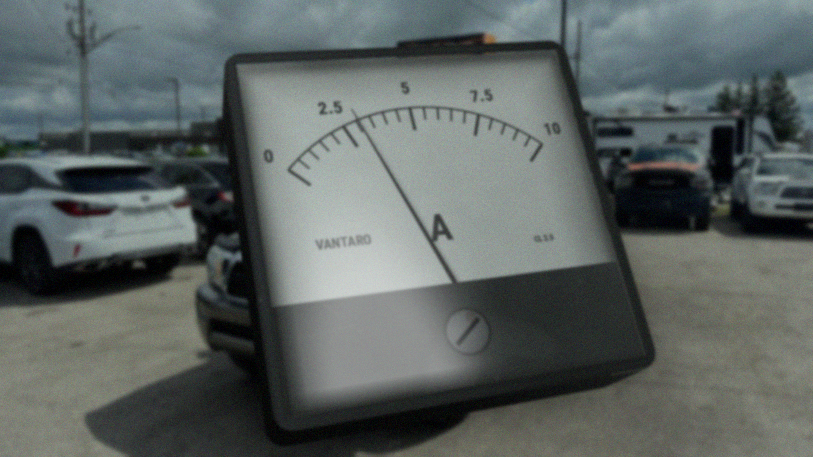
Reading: {"value": 3, "unit": "A"}
